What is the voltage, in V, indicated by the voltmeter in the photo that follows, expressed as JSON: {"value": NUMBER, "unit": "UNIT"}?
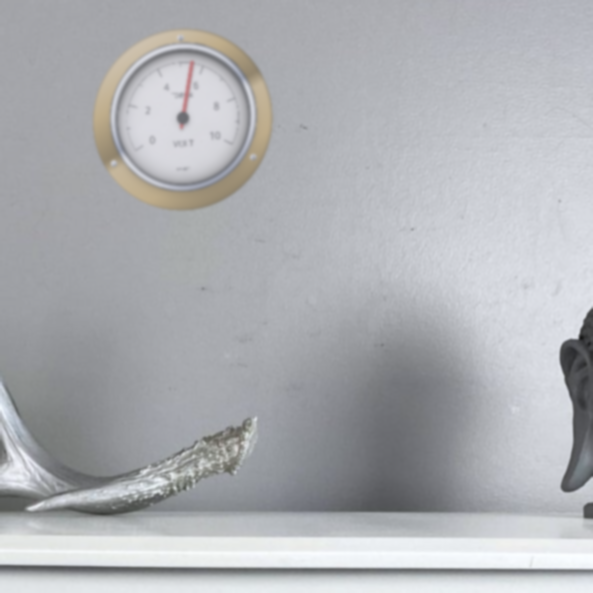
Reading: {"value": 5.5, "unit": "V"}
